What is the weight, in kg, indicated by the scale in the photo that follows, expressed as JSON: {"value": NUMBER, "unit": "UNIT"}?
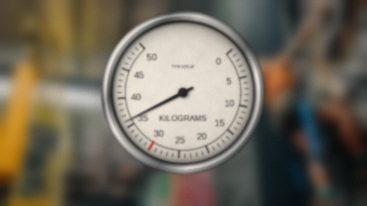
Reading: {"value": 36, "unit": "kg"}
